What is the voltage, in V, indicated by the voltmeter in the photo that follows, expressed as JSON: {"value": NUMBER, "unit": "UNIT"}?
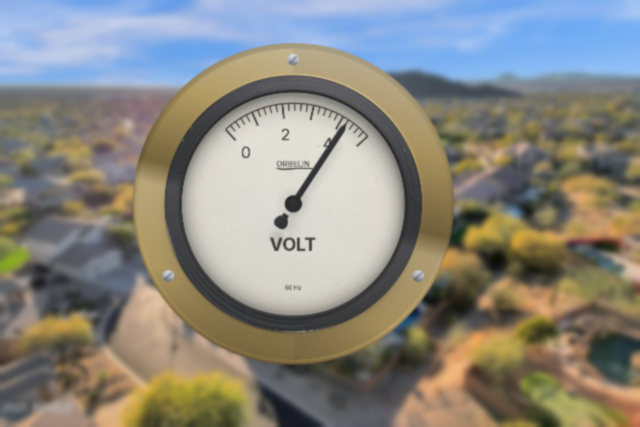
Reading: {"value": 4.2, "unit": "V"}
